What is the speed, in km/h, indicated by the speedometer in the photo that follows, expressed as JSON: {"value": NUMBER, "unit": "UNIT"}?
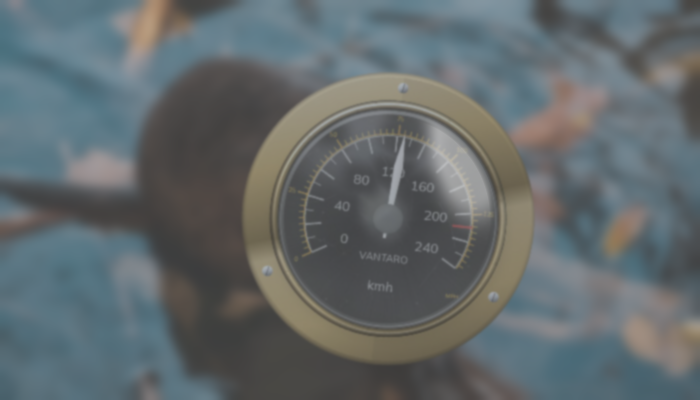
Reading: {"value": 125, "unit": "km/h"}
